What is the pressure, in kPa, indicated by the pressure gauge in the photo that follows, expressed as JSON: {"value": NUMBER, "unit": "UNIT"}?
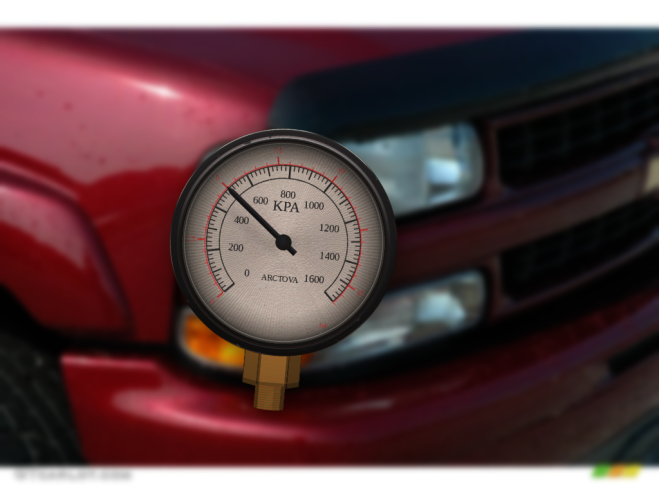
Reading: {"value": 500, "unit": "kPa"}
